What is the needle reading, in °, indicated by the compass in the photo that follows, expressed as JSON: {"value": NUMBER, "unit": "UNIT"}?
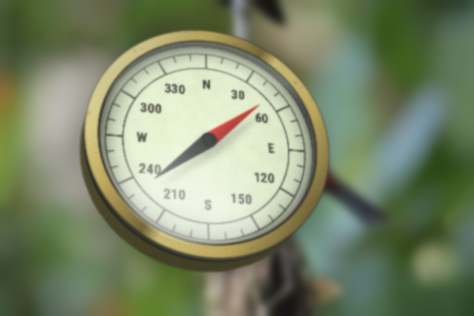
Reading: {"value": 50, "unit": "°"}
